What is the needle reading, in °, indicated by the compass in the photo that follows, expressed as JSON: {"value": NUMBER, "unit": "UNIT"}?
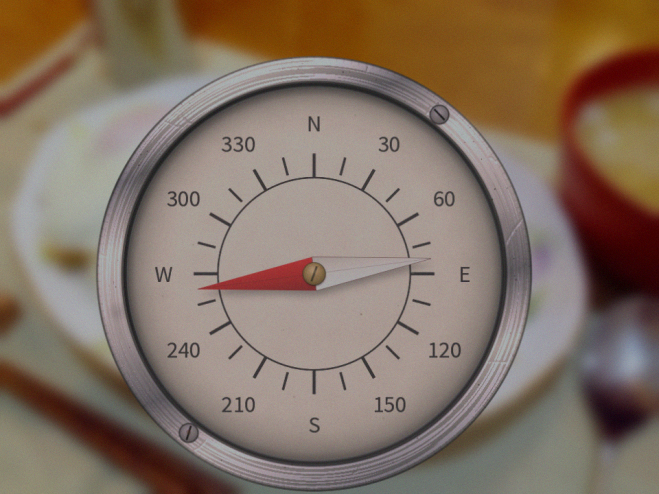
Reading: {"value": 262.5, "unit": "°"}
